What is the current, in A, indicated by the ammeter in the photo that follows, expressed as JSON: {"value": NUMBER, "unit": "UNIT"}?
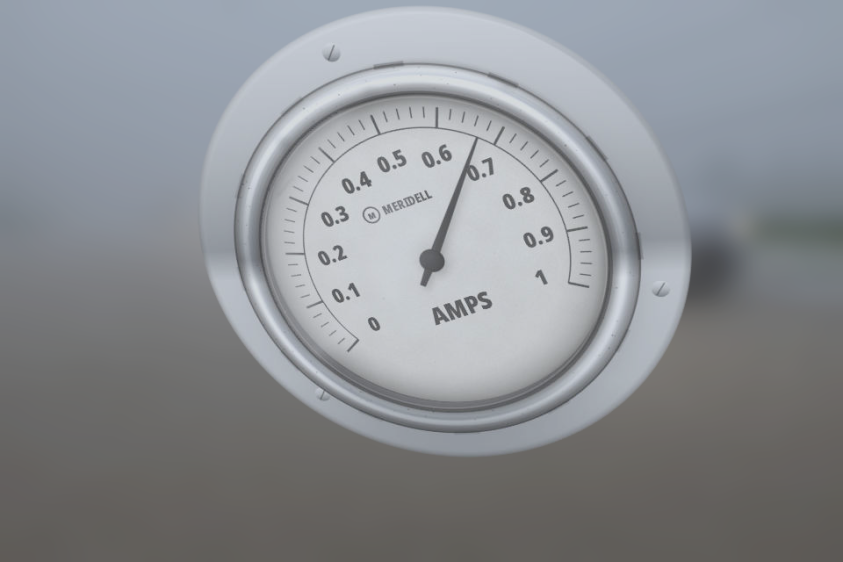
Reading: {"value": 0.67, "unit": "A"}
